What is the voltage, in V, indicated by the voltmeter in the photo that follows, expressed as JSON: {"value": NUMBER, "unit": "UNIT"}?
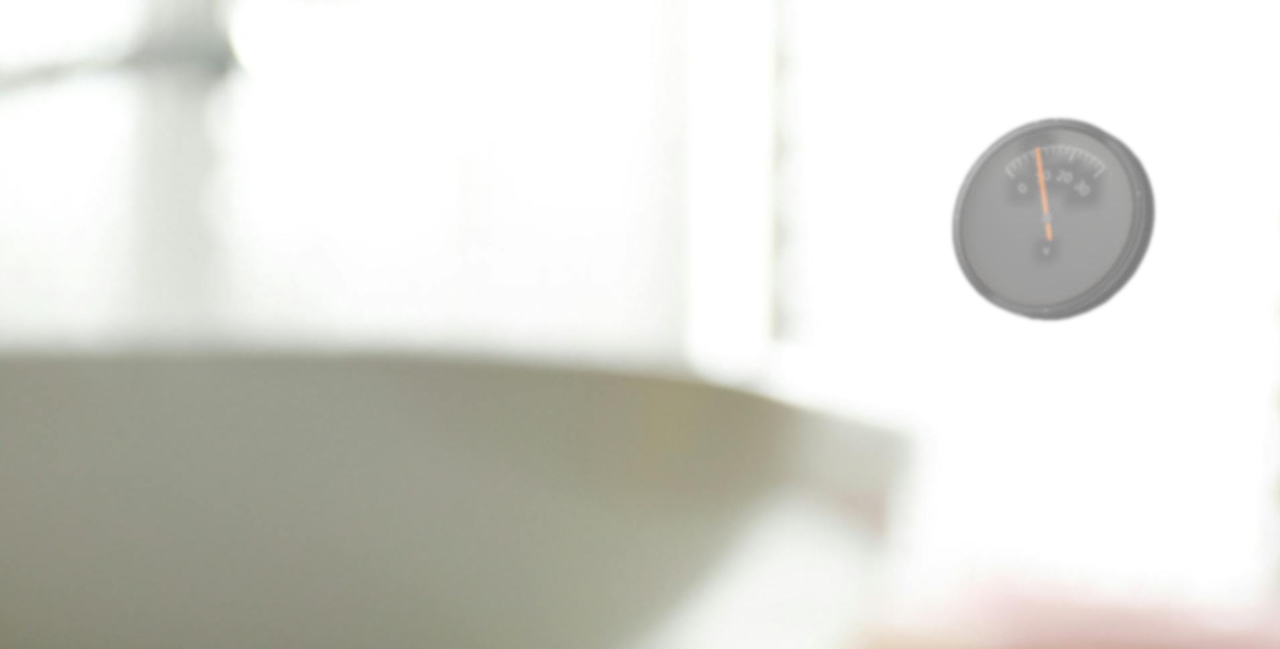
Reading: {"value": 10, "unit": "V"}
